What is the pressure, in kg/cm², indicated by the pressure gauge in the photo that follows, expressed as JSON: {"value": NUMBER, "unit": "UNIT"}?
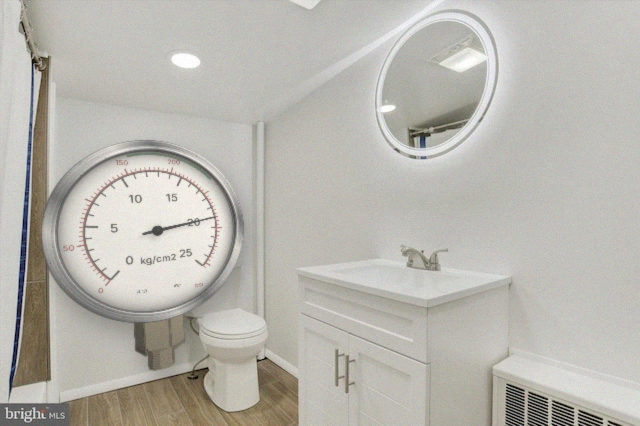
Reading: {"value": 20, "unit": "kg/cm²"}
